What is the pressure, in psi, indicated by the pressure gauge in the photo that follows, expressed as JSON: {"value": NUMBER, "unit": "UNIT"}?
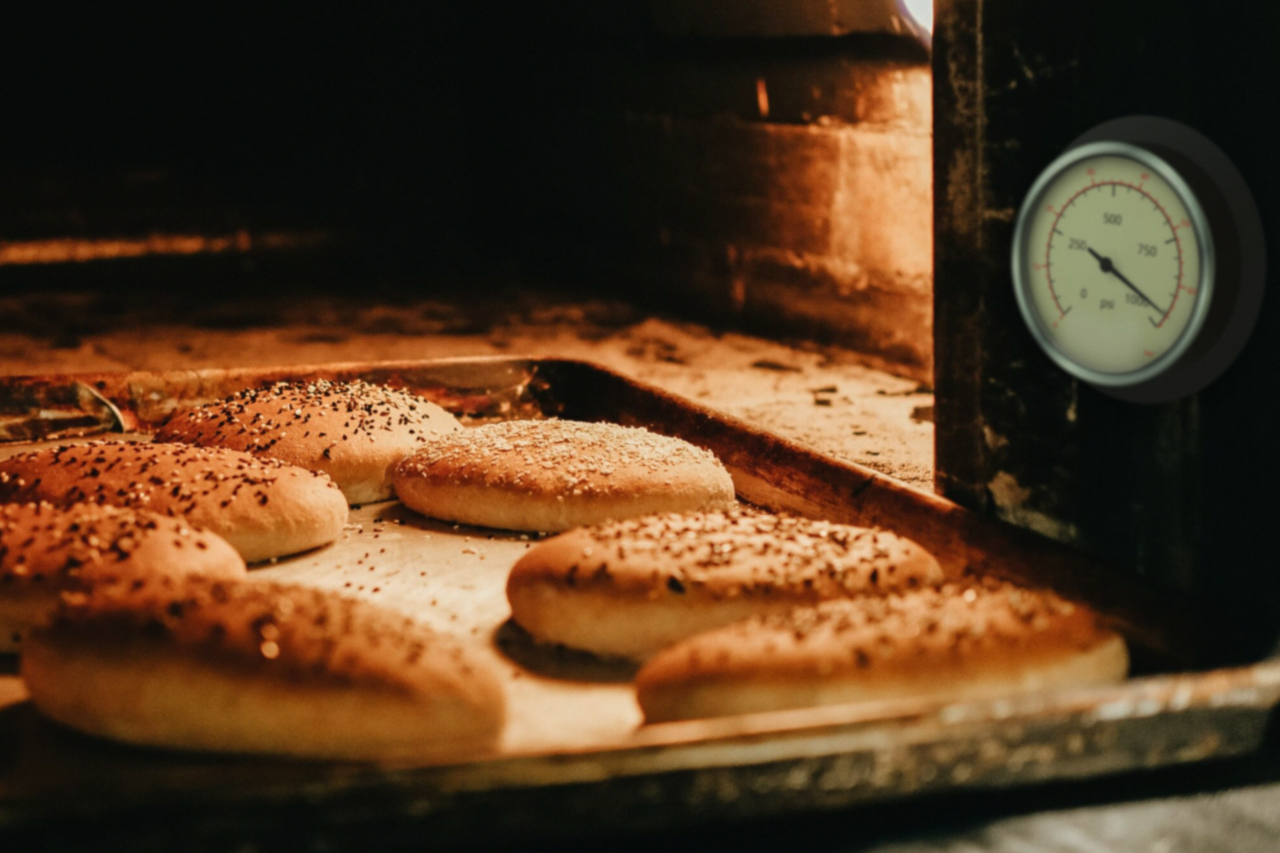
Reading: {"value": 950, "unit": "psi"}
